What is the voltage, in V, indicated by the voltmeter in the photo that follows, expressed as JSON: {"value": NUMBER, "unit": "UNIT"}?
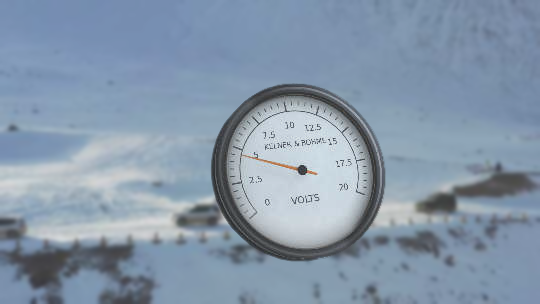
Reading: {"value": 4.5, "unit": "V"}
